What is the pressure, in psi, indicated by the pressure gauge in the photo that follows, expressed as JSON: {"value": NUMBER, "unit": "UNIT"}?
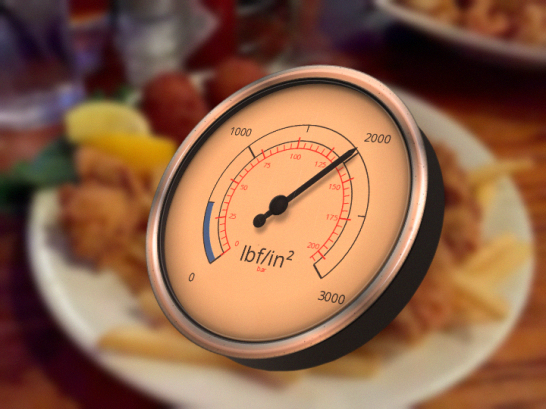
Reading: {"value": 2000, "unit": "psi"}
